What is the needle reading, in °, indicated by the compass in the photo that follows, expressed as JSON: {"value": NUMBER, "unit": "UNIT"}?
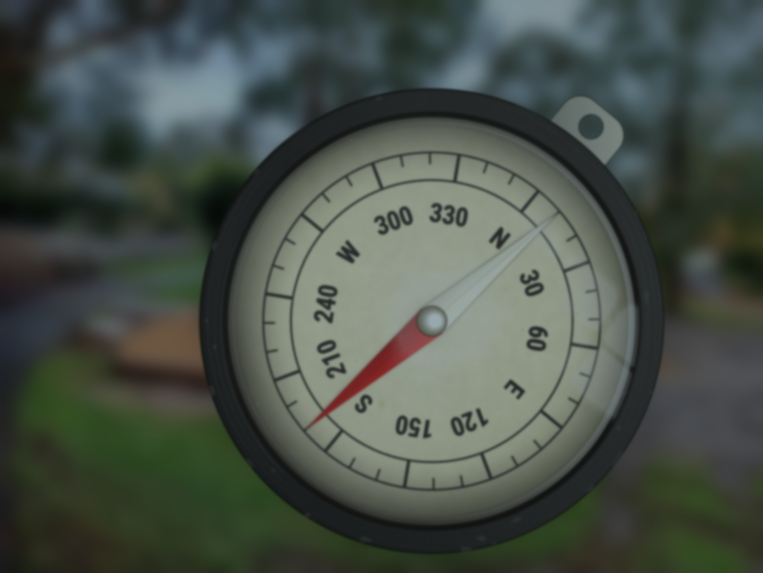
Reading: {"value": 190, "unit": "°"}
